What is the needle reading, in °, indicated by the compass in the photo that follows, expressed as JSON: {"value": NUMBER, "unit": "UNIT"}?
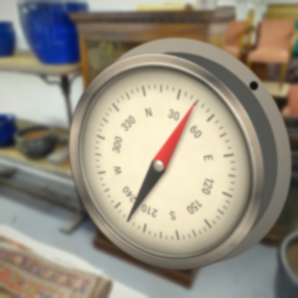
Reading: {"value": 45, "unit": "°"}
